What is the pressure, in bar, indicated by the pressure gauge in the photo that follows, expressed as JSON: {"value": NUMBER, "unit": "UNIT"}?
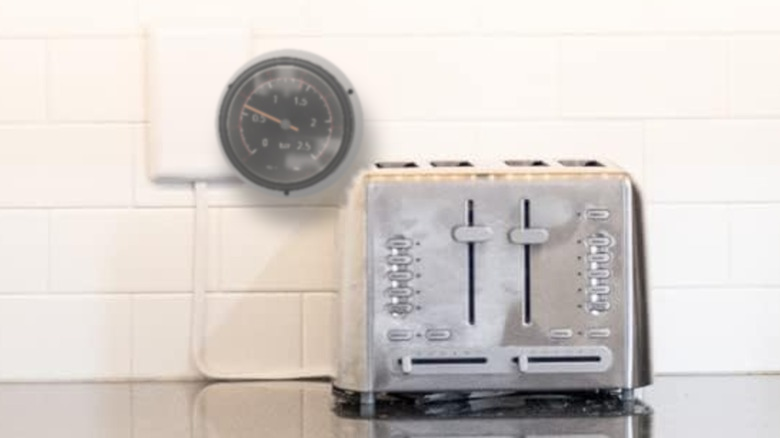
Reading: {"value": 0.6, "unit": "bar"}
